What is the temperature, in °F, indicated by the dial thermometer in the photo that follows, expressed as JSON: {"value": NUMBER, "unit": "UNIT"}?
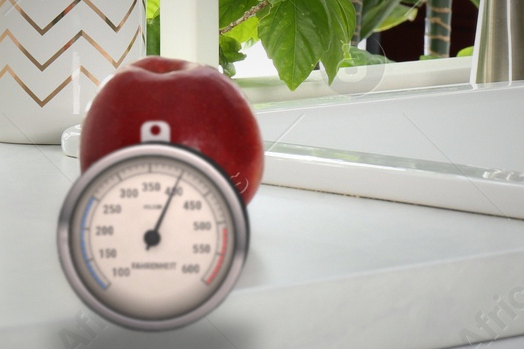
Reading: {"value": 400, "unit": "°F"}
